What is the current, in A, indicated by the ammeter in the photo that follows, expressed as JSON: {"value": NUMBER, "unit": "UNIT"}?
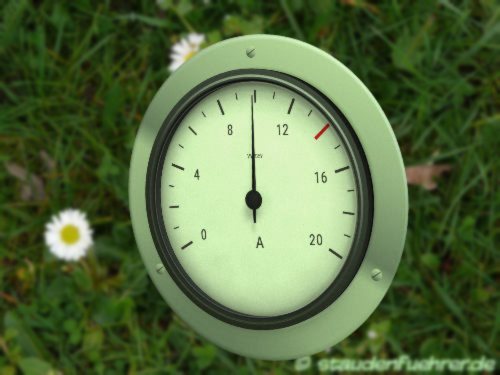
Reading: {"value": 10, "unit": "A"}
